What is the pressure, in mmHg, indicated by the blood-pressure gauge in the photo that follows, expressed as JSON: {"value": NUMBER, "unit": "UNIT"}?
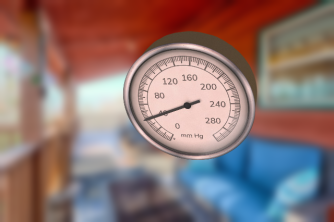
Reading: {"value": 40, "unit": "mmHg"}
